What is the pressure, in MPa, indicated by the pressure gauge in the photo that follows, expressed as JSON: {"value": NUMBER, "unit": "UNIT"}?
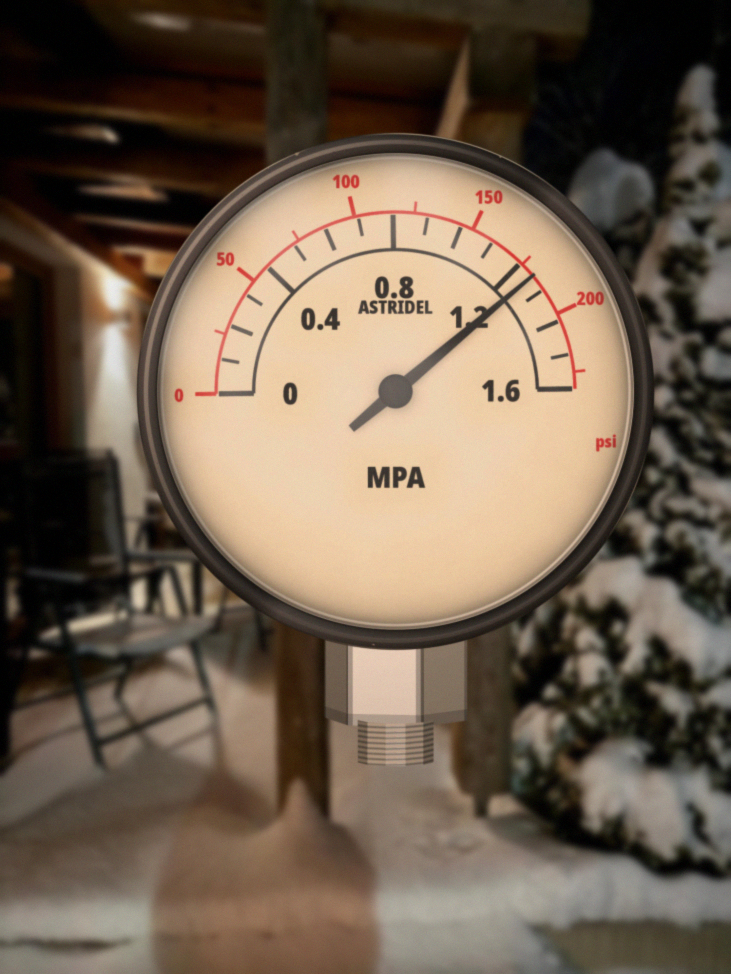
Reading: {"value": 1.25, "unit": "MPa"}
